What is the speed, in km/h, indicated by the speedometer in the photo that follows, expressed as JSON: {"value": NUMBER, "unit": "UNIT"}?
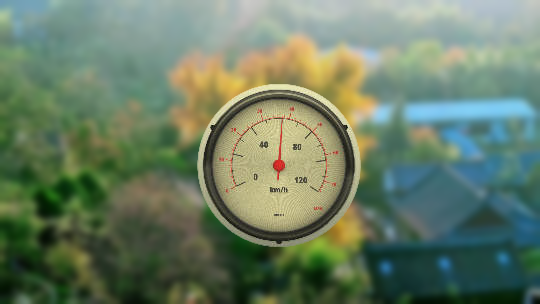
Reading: {"value": 60, "unit": "km/h"}
